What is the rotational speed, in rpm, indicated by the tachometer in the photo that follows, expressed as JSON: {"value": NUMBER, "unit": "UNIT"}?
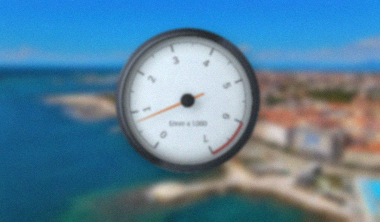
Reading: {"value": 750, "unit": "rpm"}
